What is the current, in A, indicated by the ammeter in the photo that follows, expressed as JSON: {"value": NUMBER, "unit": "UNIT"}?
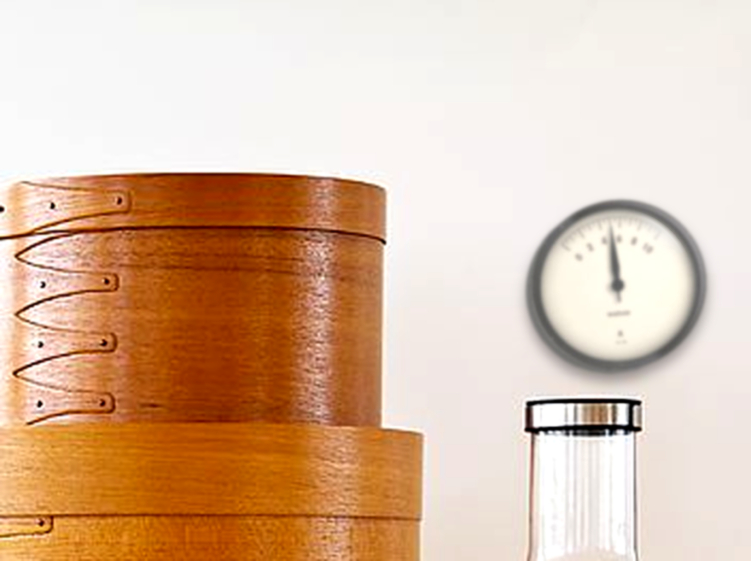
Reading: {"value": 5, "unit": "A"}
